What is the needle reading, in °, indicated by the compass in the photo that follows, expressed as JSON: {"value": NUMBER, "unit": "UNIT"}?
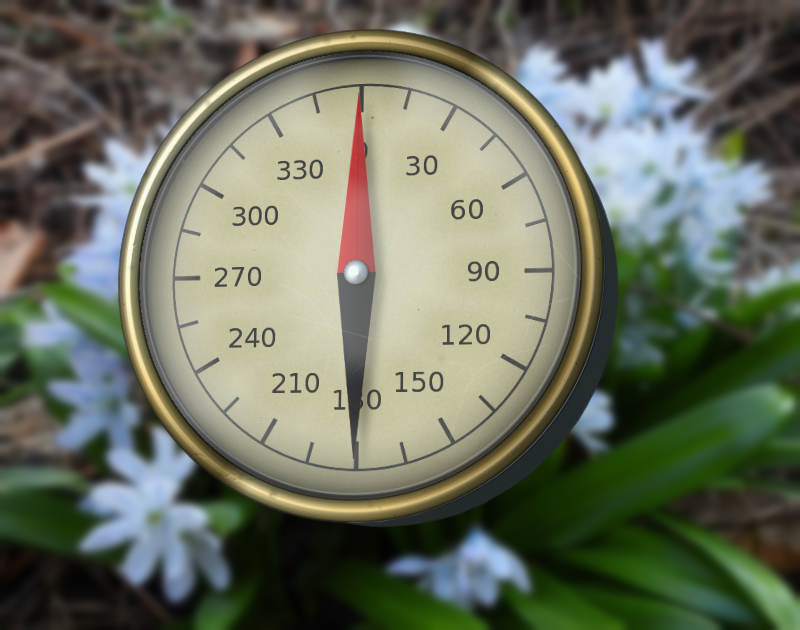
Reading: {"value": 0, "unit": "°"}
